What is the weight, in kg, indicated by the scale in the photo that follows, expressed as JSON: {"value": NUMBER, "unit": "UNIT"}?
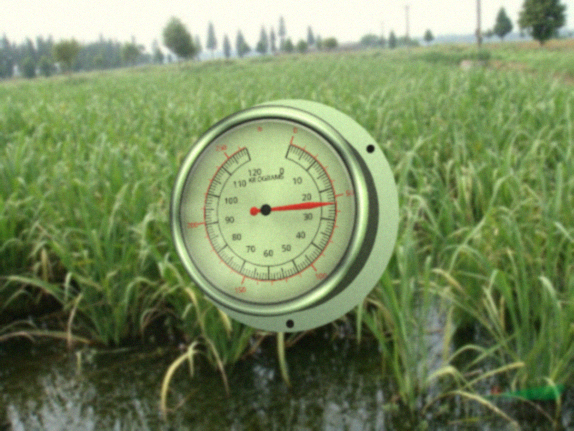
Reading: {"value": 25, "unit": "kg"}
